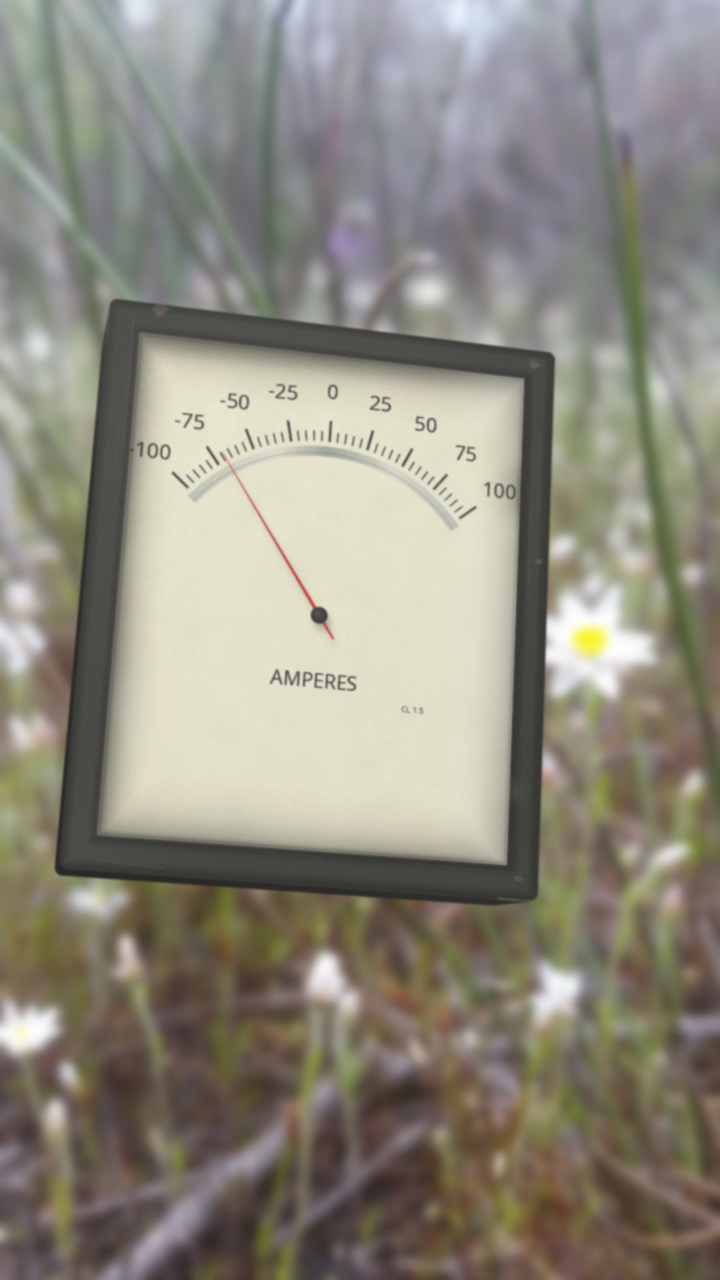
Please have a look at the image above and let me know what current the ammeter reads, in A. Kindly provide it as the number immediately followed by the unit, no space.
-70A
